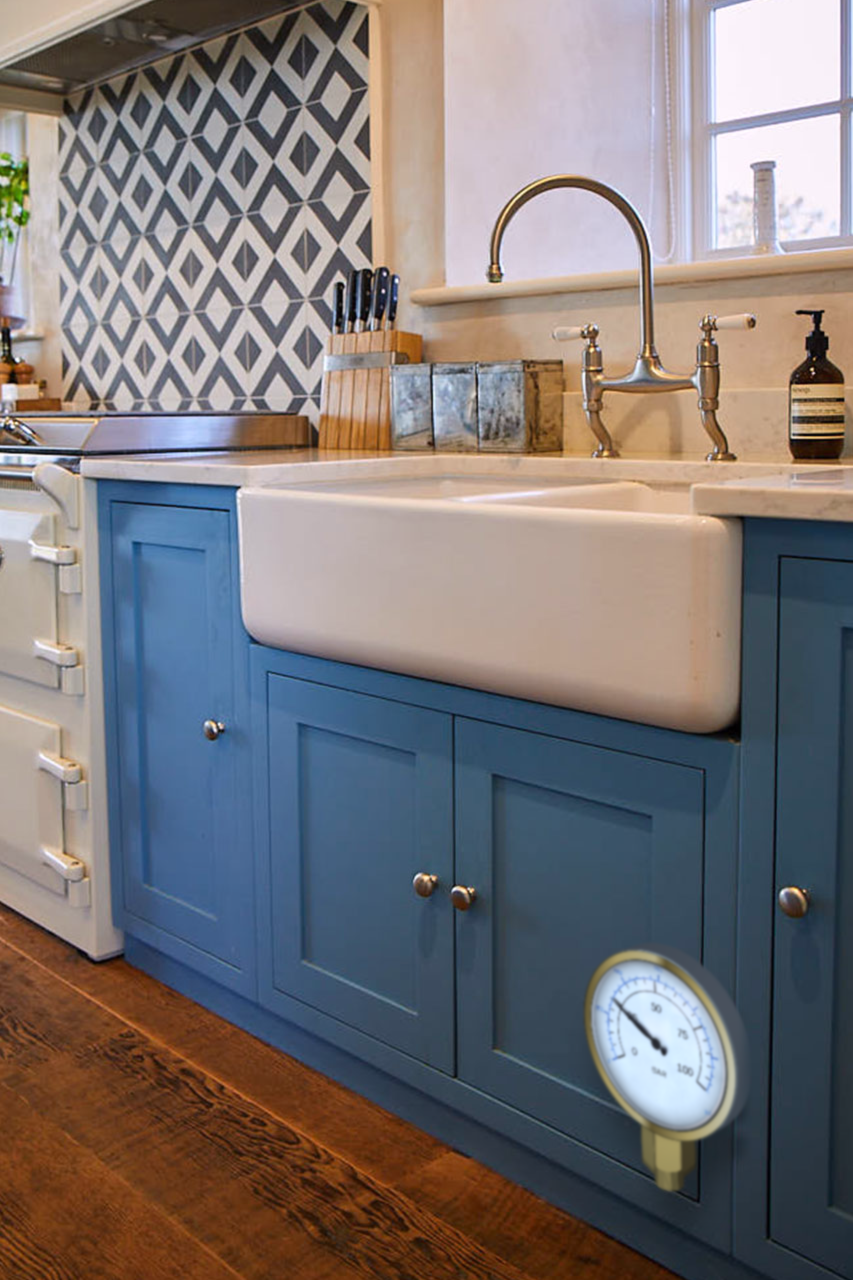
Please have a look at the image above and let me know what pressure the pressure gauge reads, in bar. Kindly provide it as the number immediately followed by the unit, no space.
25bar
